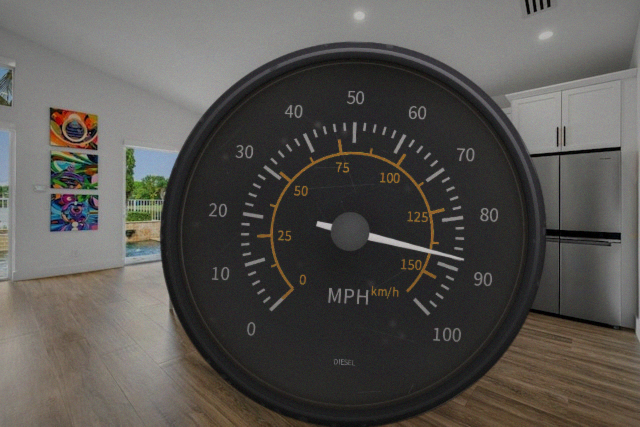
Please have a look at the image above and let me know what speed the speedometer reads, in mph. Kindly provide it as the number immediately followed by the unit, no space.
88mph
